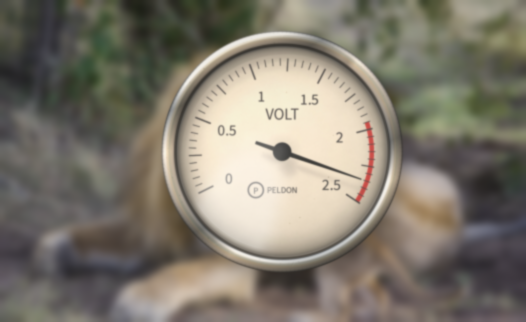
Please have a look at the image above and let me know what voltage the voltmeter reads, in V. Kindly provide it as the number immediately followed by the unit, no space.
2.35V
